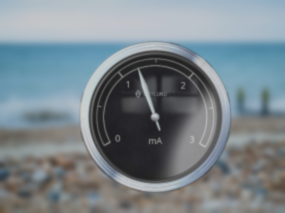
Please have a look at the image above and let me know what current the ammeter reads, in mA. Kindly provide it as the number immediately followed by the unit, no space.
1.25mA
